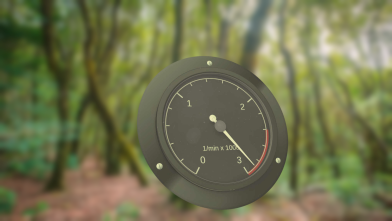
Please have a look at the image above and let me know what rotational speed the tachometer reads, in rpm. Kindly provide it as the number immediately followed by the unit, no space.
2900rpm
